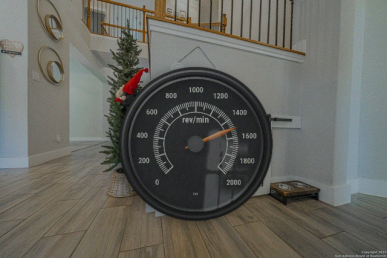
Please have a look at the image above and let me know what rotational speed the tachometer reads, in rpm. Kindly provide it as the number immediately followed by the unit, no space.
1500rpm
